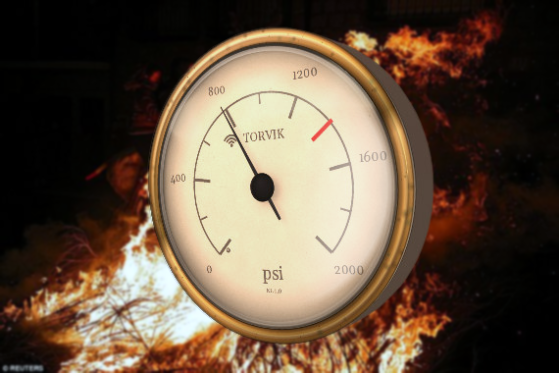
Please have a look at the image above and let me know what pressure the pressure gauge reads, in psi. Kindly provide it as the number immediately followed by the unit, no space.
800psi
